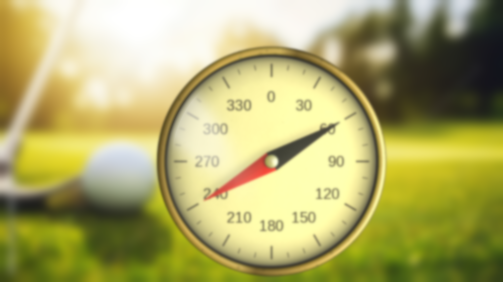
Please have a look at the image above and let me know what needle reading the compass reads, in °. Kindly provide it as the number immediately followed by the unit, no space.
240°
